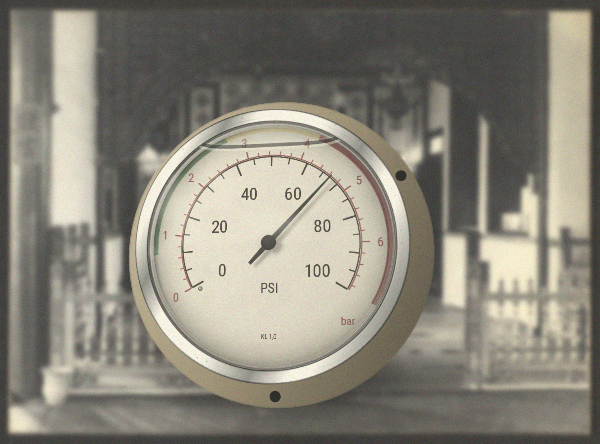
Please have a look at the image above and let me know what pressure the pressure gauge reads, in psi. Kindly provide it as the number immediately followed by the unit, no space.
67.5psi
